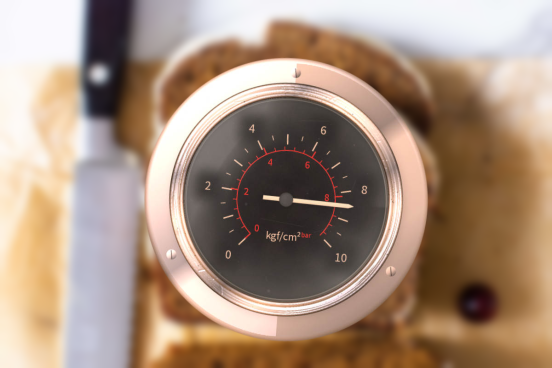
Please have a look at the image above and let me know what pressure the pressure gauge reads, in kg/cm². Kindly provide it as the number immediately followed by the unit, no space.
8.5kg/cm²
